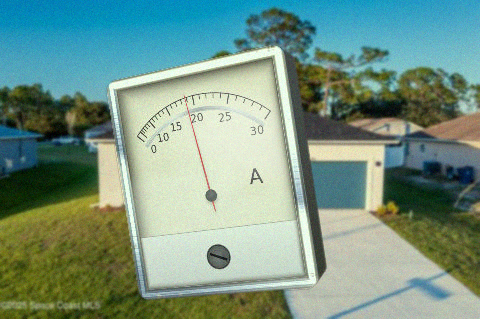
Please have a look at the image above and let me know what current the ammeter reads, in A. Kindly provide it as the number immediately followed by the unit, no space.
19A
